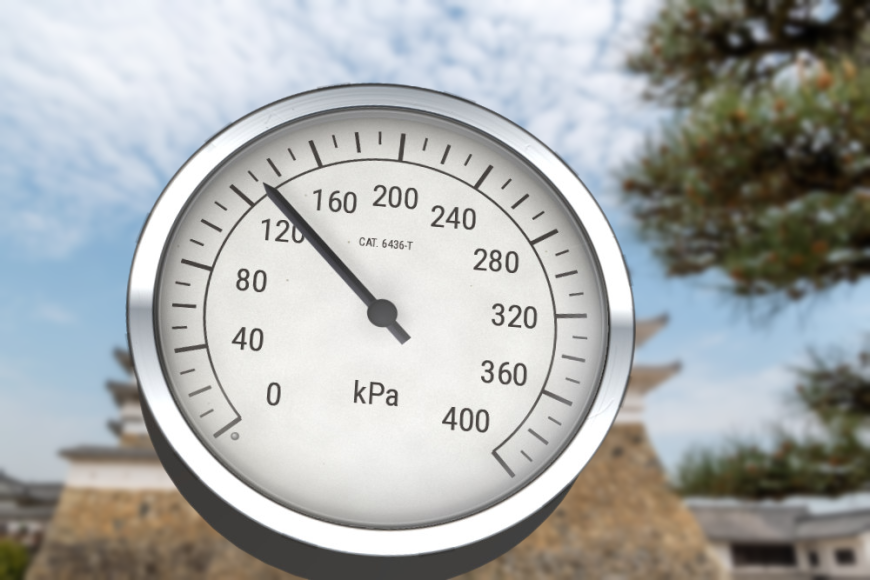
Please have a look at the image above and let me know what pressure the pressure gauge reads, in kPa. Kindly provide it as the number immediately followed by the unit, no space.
130kPa
